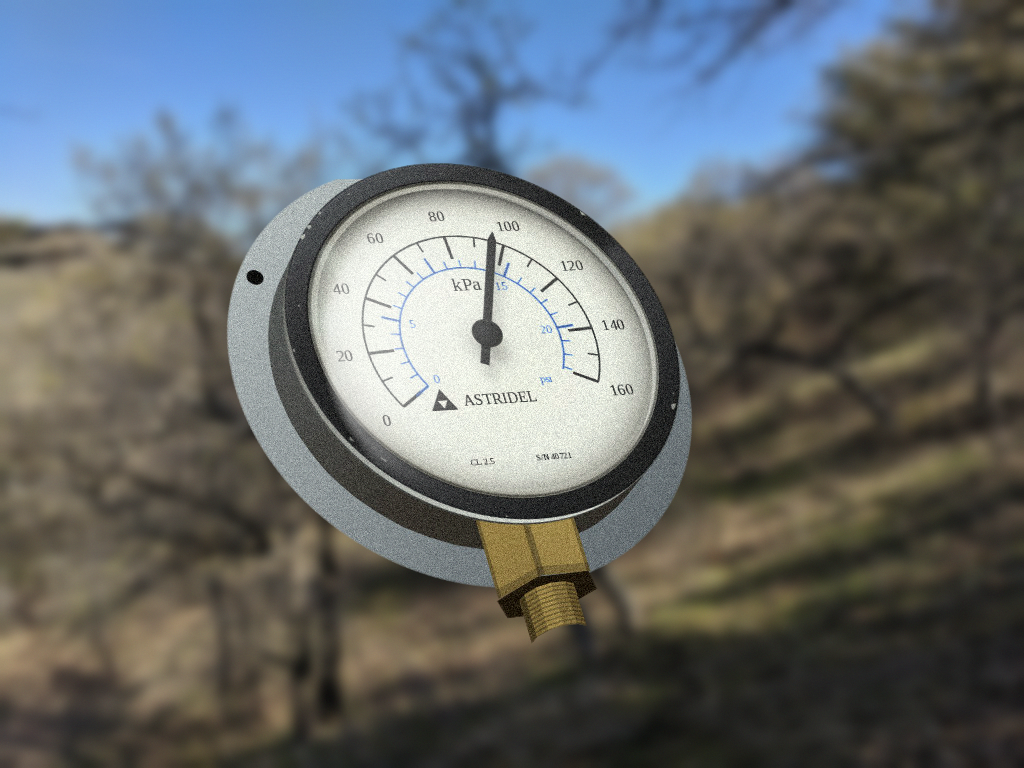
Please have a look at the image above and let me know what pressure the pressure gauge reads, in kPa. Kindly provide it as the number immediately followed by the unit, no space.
95kPa
